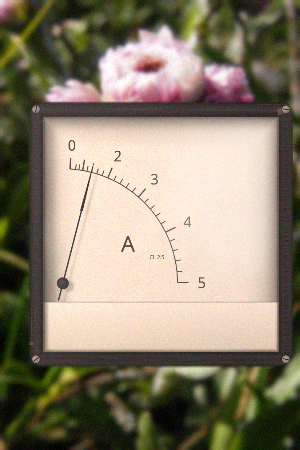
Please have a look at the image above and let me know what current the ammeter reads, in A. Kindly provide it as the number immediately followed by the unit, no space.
1.4A
